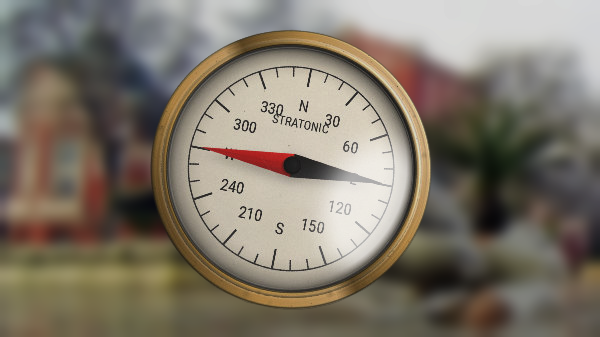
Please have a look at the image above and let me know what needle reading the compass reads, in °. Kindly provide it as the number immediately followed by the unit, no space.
270°
